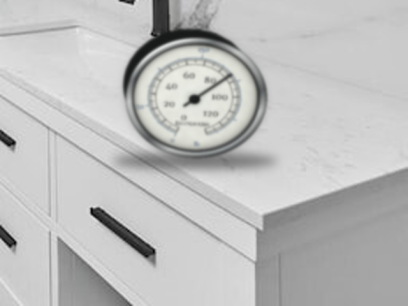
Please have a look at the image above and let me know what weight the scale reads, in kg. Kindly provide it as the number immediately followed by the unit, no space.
85kg
